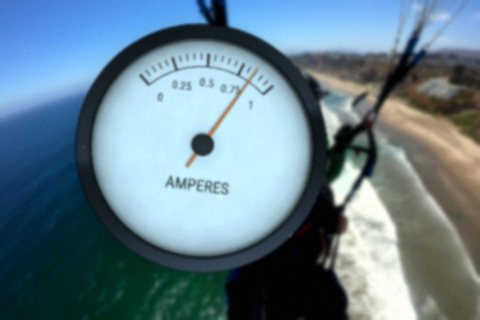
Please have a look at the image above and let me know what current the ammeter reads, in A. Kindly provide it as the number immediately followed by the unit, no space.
0.85A
